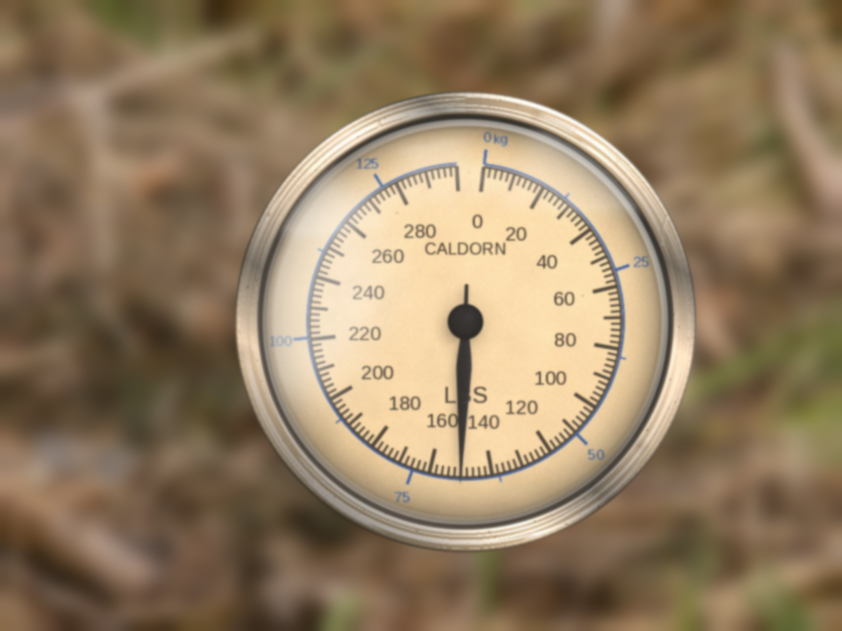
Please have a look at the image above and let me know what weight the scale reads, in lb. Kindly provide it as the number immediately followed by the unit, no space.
150lb
